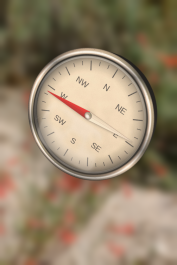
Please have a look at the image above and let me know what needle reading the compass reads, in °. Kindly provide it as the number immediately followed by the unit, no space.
265°
